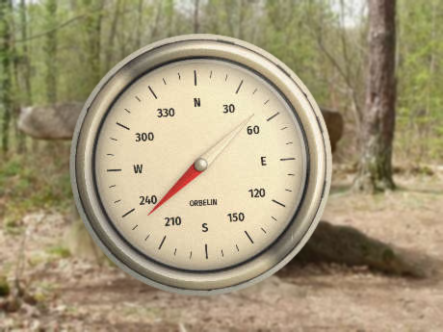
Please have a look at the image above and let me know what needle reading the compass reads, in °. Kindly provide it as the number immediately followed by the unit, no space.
230°
